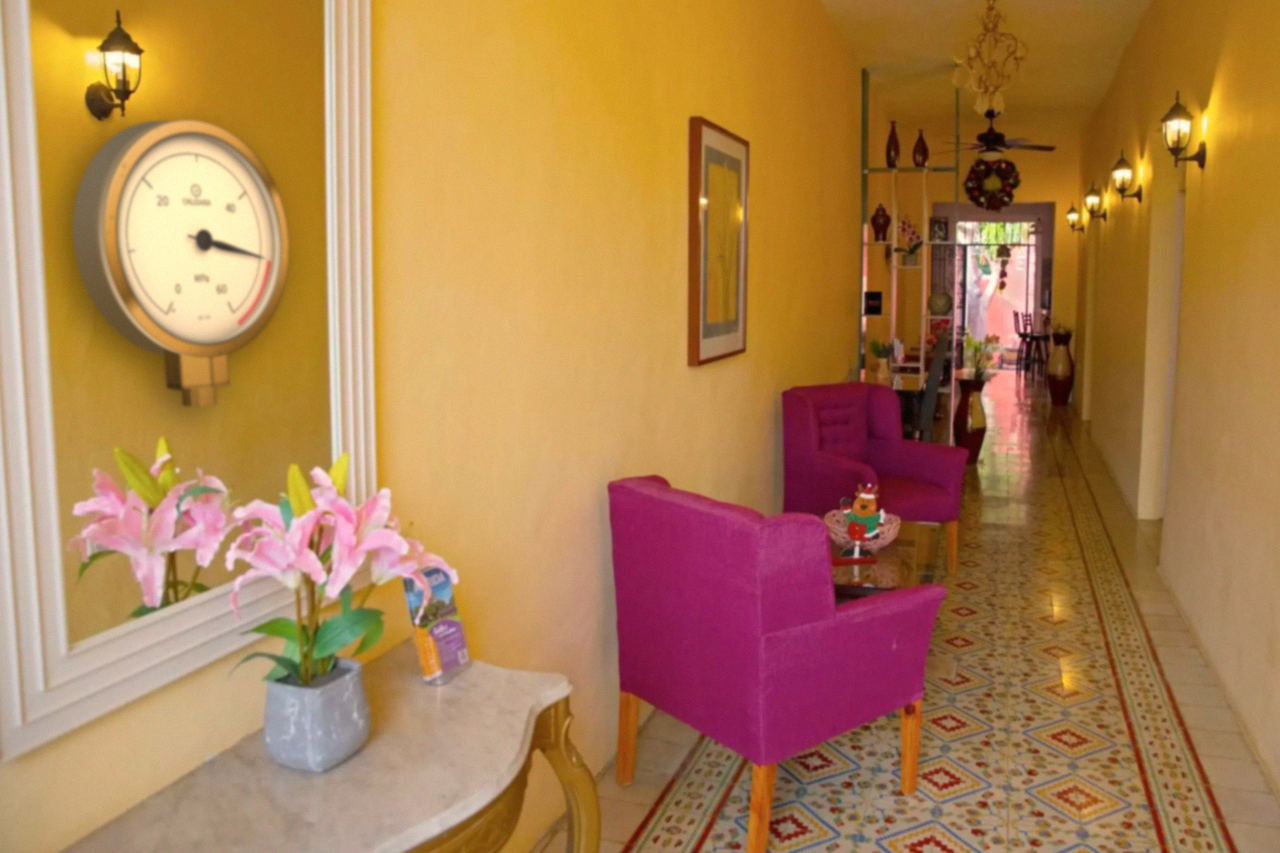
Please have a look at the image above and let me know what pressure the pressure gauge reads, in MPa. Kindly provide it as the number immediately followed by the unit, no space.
50MPa
